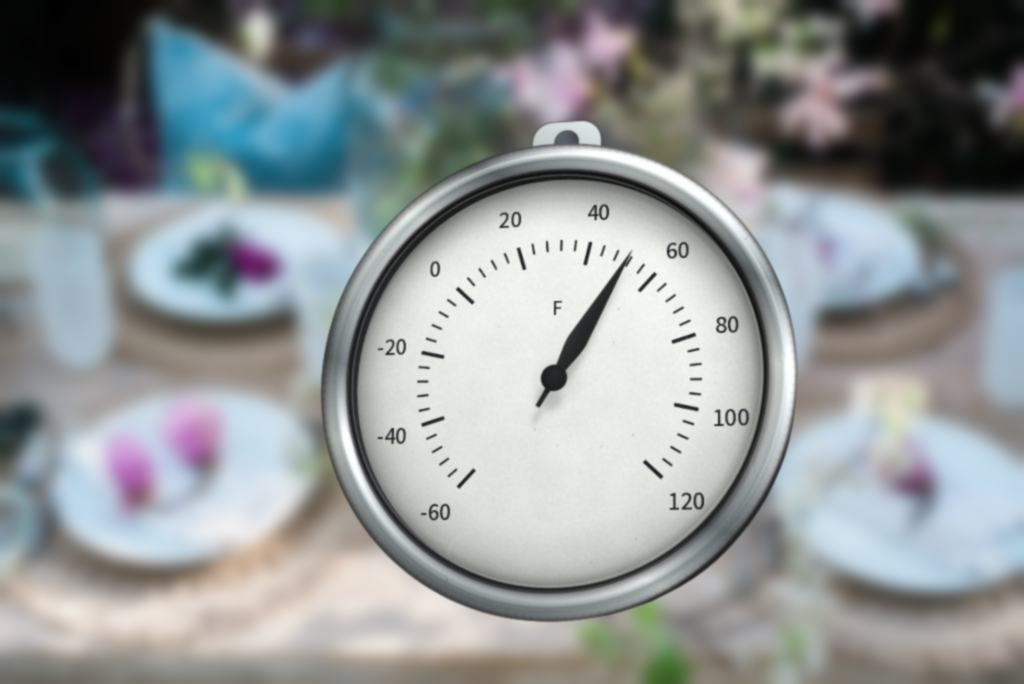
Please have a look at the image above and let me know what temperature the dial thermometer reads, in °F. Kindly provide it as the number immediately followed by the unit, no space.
52°F
